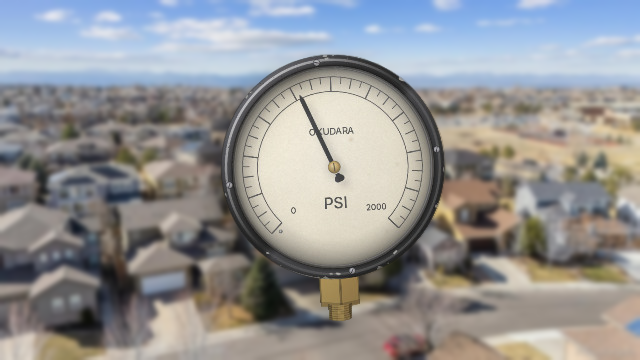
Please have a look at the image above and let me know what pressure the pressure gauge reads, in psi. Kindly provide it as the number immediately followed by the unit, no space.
825psi
